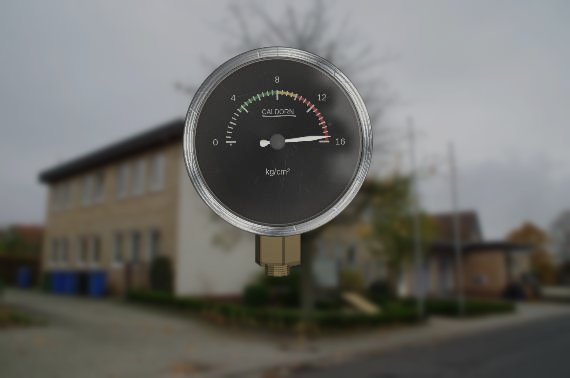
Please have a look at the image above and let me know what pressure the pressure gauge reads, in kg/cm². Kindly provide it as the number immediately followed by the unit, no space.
15.5kg/cm²
